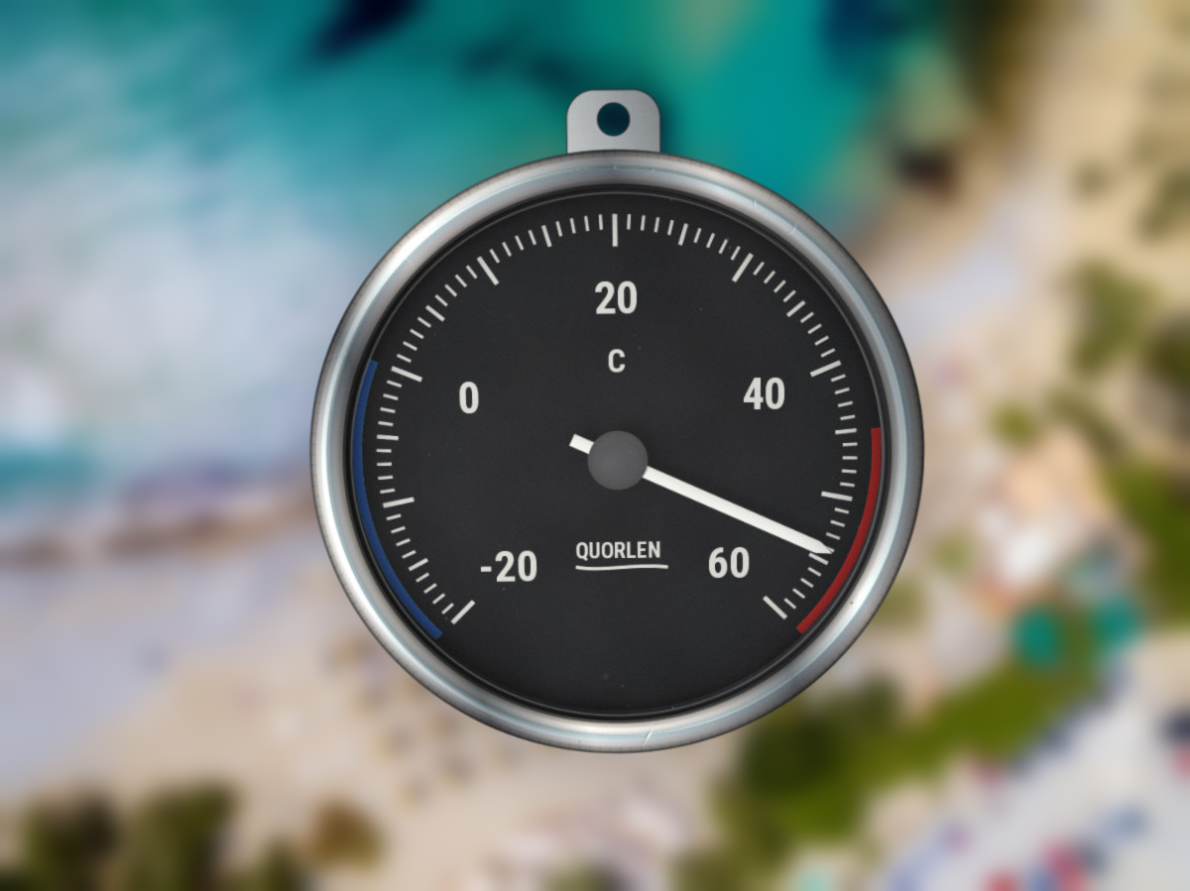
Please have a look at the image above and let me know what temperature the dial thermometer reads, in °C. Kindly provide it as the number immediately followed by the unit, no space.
54°C
